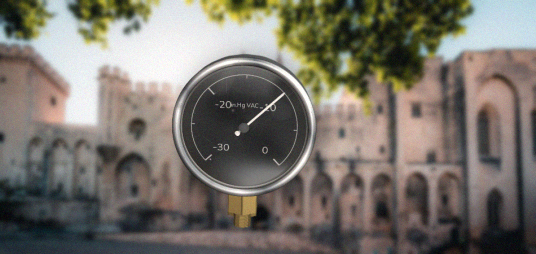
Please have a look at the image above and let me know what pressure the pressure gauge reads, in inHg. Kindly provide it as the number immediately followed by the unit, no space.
-10inHg
